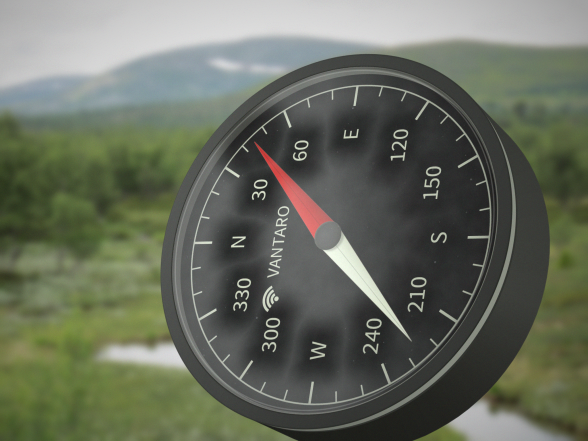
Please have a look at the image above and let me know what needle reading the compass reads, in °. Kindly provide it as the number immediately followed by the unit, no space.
45°
